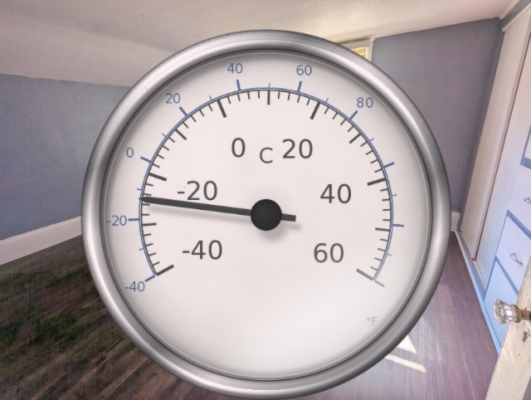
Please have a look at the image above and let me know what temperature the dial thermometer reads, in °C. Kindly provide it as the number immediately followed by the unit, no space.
-25°C
